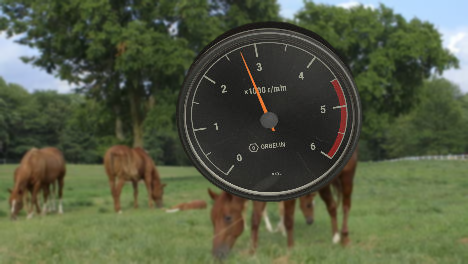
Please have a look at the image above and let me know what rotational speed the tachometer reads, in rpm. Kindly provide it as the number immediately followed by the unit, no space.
2750rpm
